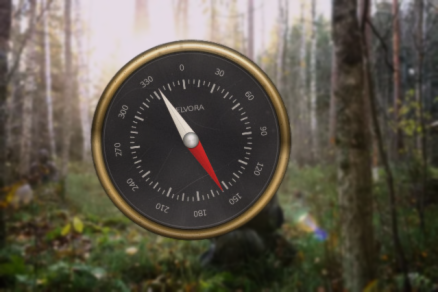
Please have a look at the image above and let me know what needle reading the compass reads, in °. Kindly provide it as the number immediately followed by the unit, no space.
155°
